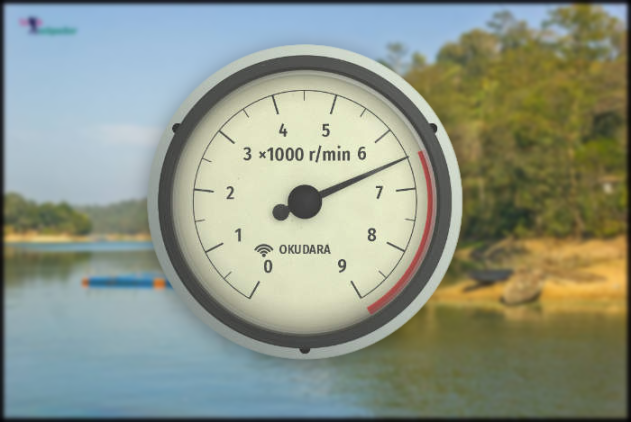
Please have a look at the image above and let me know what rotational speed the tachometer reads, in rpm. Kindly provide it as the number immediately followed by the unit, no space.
6500rpm
